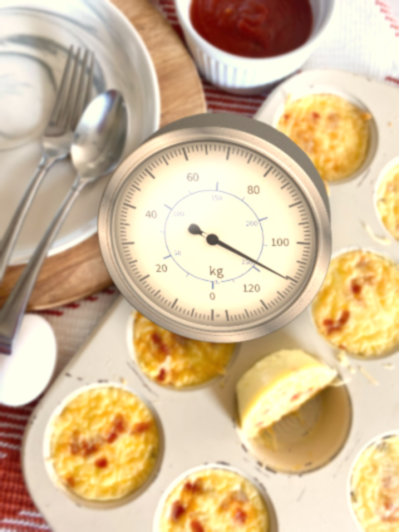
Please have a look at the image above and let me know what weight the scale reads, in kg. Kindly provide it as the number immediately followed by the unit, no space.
110kg
